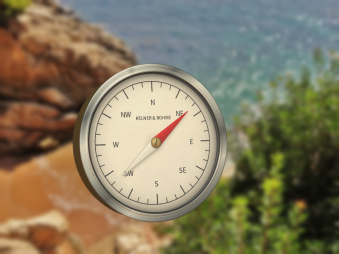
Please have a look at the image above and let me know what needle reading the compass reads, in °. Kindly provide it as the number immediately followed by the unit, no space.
50°
